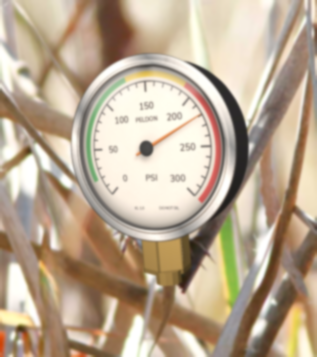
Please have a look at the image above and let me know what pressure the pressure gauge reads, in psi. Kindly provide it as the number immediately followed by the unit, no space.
220psi
